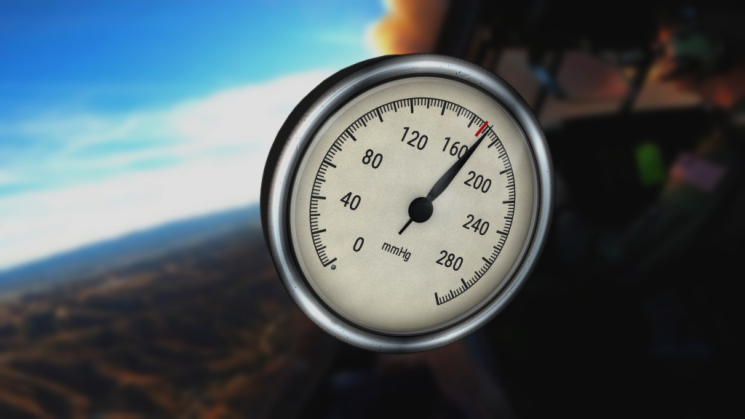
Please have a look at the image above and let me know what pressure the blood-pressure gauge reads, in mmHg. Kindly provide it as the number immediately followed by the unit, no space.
170mmHg
